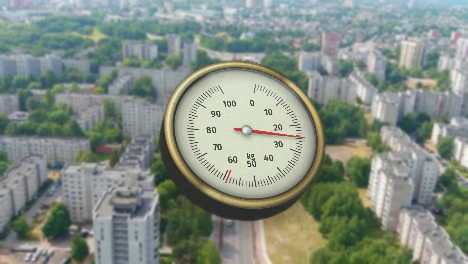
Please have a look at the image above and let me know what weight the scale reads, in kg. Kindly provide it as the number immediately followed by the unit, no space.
25kg
